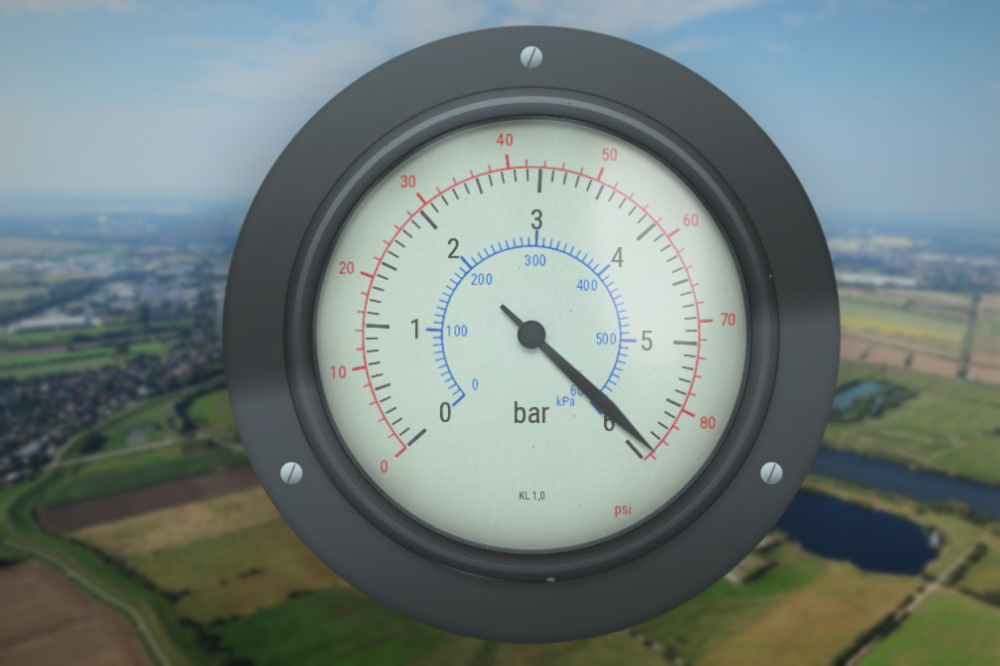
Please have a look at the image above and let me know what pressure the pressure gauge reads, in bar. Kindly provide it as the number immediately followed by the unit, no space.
5.9bar
